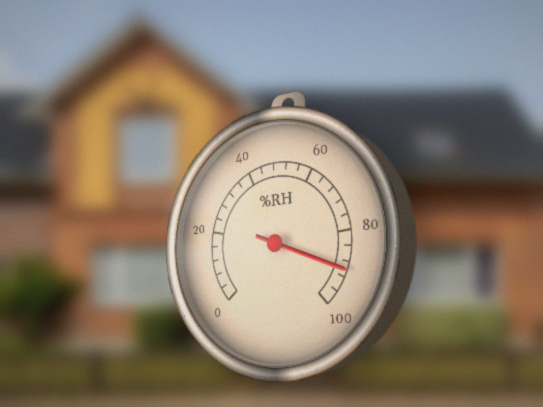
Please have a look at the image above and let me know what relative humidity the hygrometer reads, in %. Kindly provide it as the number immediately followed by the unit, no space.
90%
